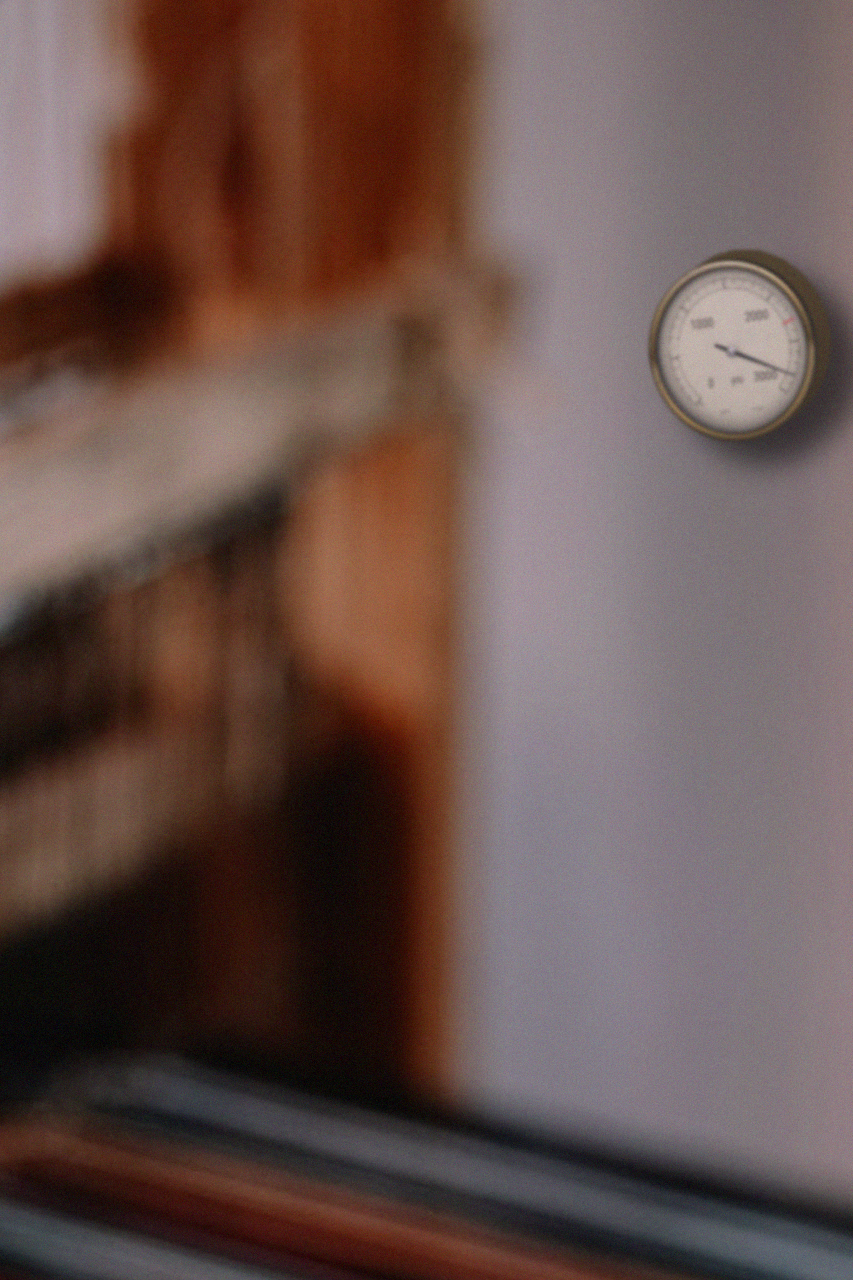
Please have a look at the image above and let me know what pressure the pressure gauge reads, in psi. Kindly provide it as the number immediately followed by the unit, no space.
2800psi
